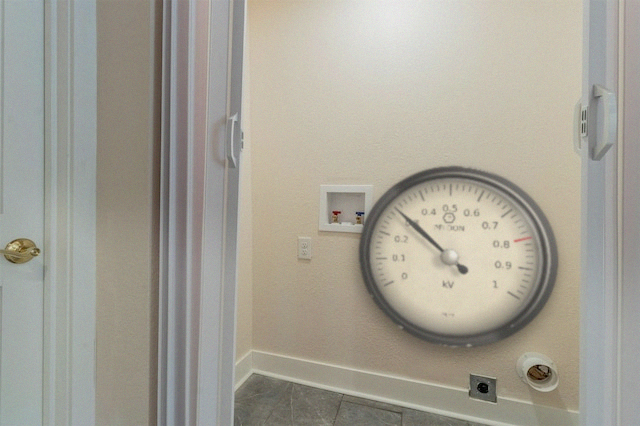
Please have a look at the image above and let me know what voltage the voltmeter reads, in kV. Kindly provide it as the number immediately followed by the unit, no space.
0.3kV
